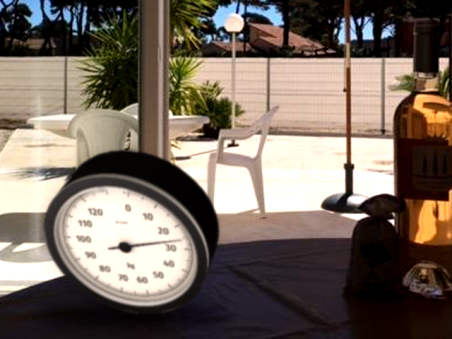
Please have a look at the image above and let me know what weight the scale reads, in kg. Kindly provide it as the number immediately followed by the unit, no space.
25kg
